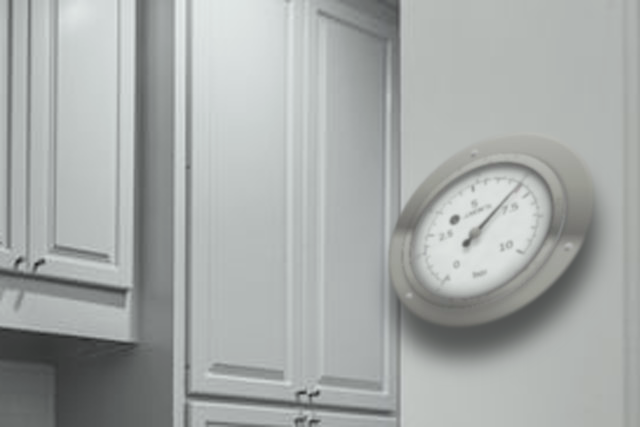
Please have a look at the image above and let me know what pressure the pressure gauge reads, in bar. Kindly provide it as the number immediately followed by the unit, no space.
7bar
